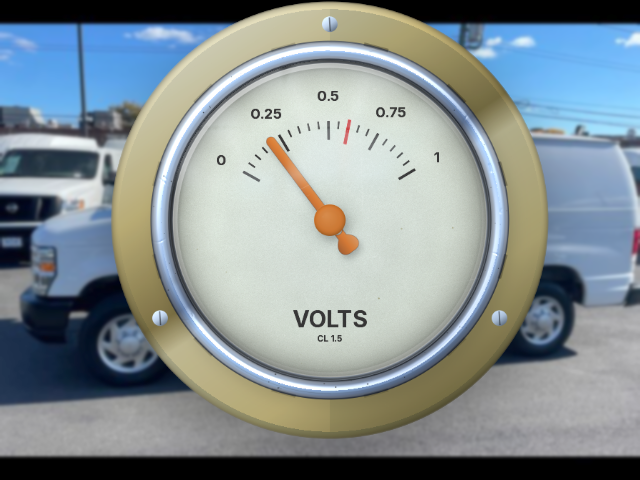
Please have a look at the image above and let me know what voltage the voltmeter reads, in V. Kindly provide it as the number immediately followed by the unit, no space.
0.2V
